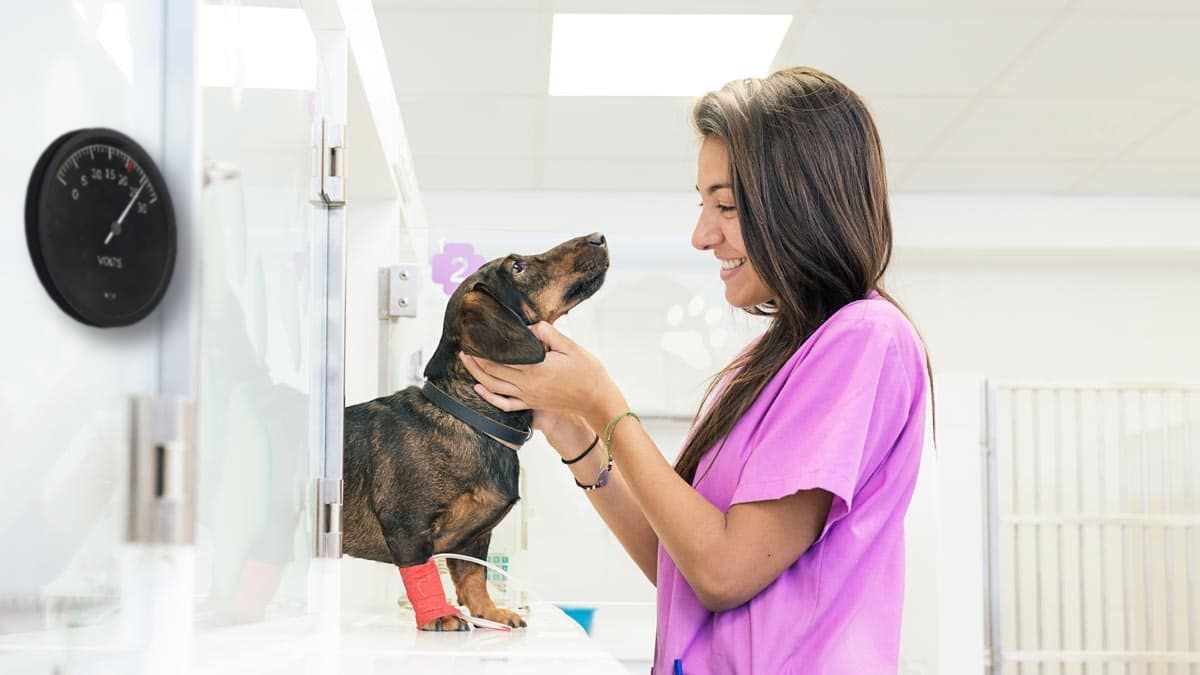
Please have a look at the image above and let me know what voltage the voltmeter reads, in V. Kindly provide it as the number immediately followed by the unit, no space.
25V
